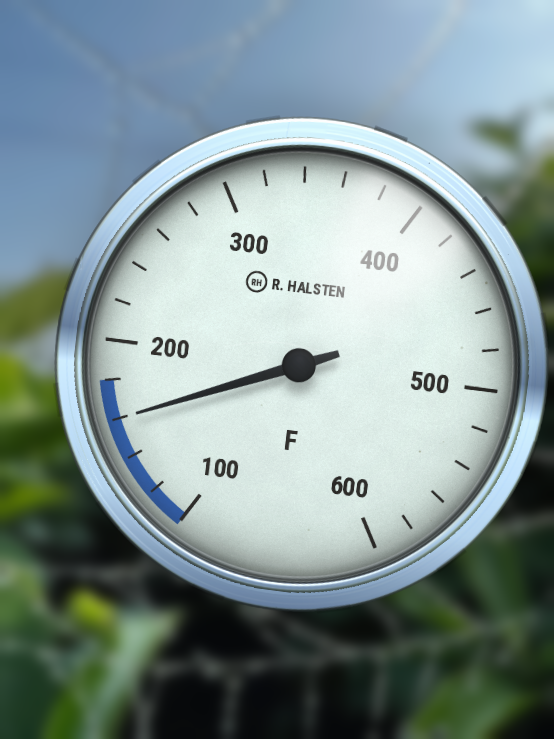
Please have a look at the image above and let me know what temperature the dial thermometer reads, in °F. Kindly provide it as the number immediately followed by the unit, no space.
160°F
